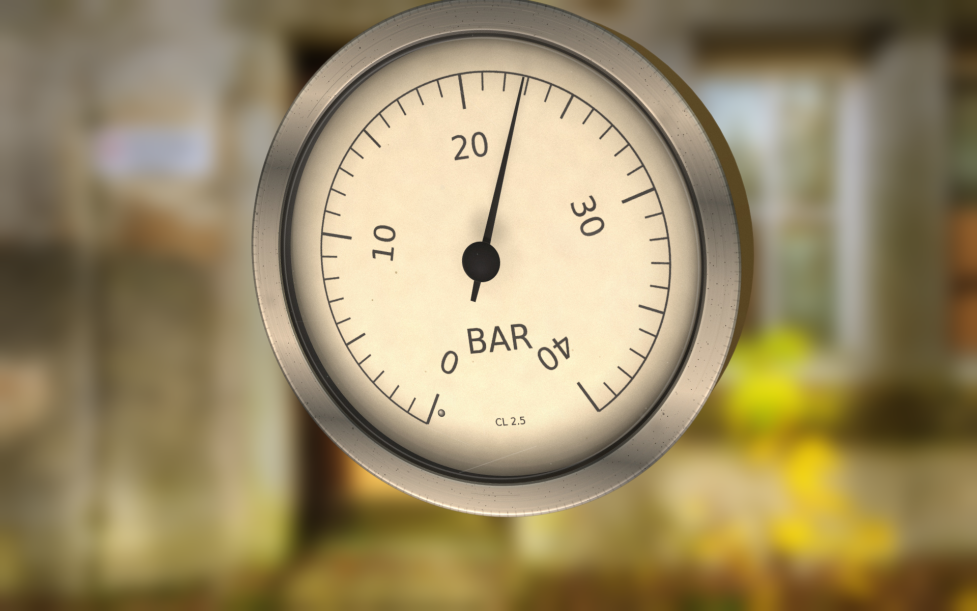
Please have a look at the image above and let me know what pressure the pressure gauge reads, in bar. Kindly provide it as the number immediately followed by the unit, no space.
23bar
